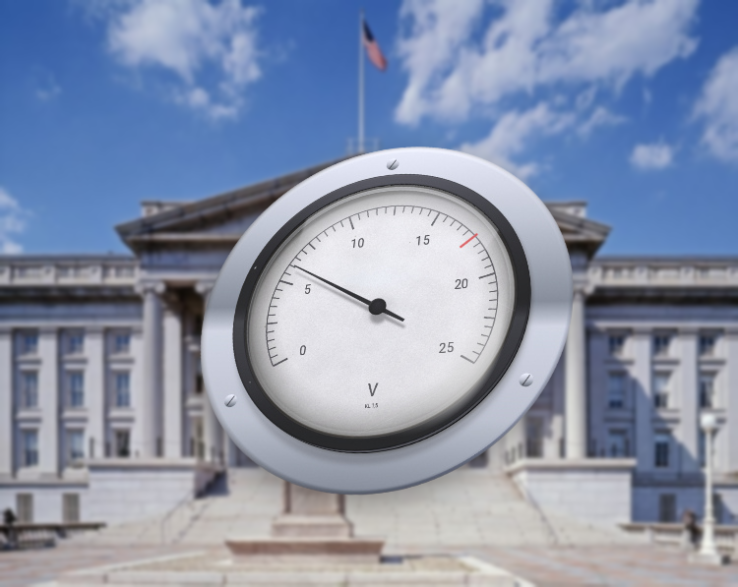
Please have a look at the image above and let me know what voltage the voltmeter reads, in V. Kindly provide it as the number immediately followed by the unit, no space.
6V
